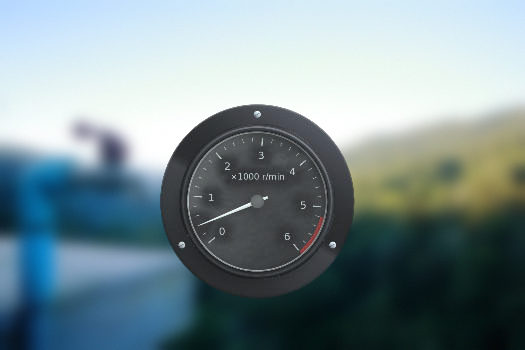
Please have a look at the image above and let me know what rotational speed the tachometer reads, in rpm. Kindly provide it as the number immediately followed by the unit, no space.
400rpm
